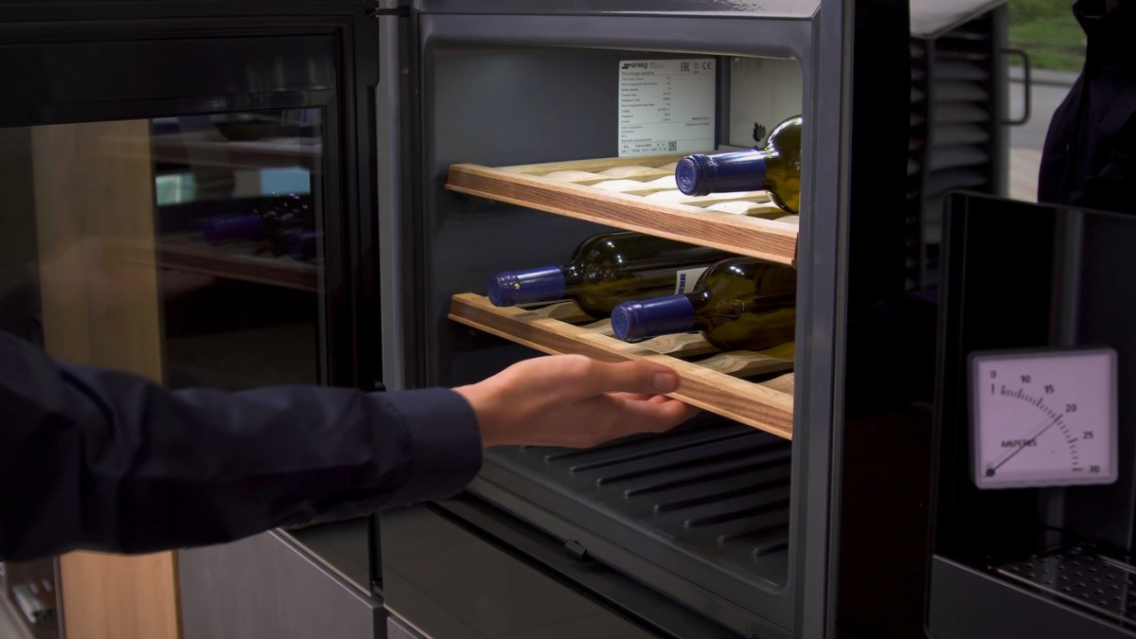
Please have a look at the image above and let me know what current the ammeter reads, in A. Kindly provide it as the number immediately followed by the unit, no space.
20A
